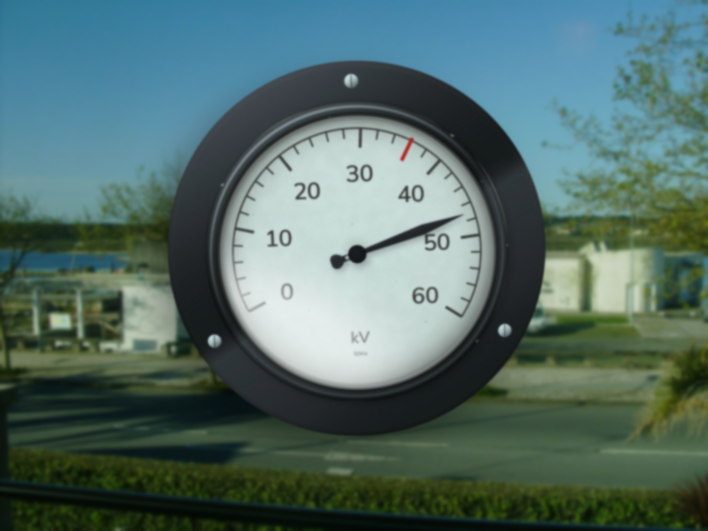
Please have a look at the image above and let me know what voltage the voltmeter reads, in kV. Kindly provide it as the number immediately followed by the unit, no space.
47kV
